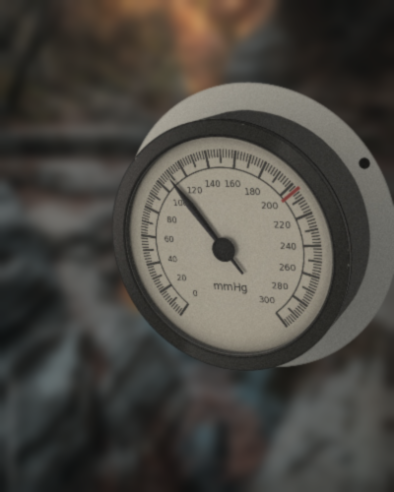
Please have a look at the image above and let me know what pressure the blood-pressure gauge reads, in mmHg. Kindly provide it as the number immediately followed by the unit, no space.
110mmHg
